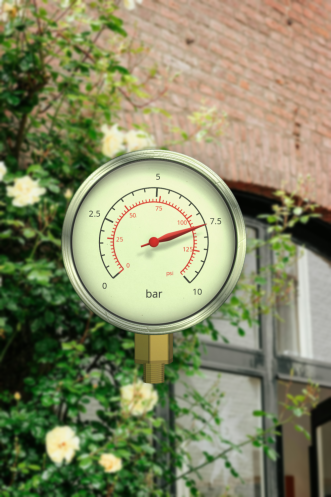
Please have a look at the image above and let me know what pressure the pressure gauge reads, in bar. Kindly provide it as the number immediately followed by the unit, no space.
7.5bar
